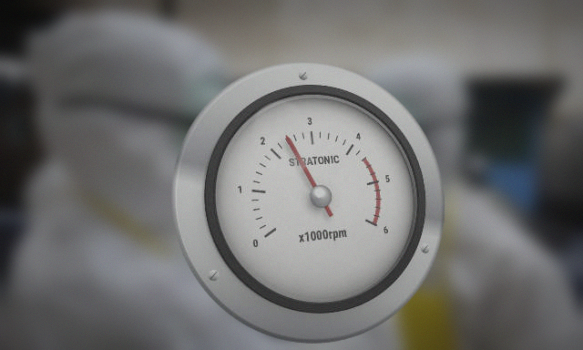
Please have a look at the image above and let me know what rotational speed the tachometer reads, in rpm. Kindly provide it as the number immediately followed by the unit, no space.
2400rpm
